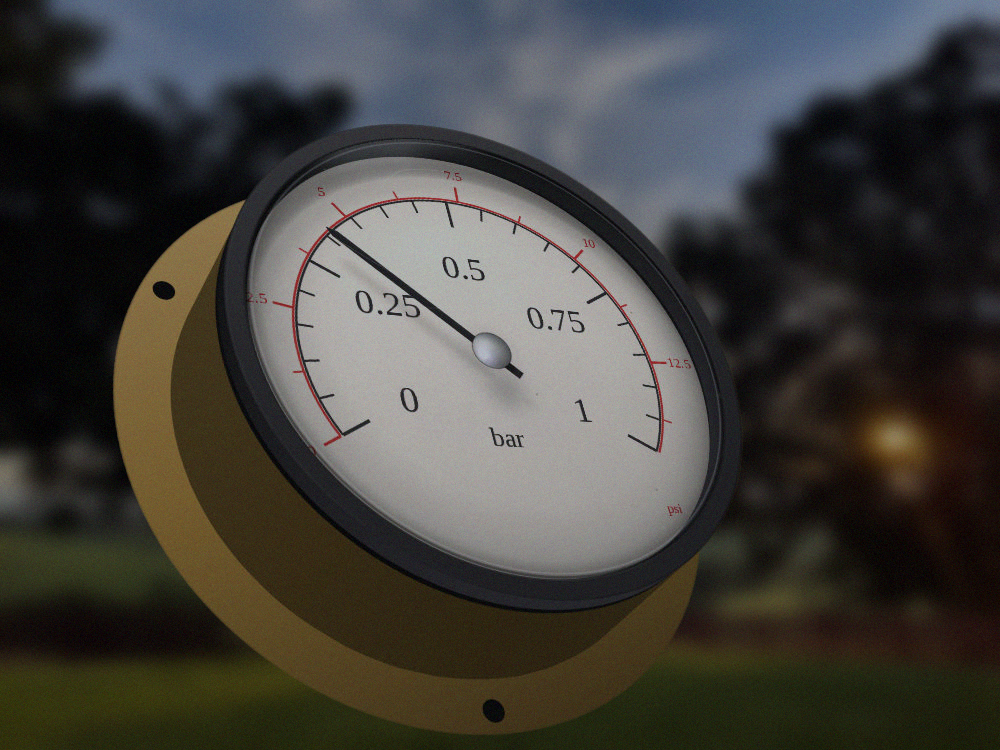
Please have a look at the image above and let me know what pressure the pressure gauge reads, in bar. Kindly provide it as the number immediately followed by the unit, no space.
0.3bar
